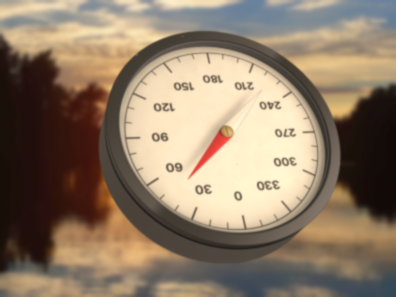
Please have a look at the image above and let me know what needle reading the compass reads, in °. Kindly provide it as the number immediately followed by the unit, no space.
45°
